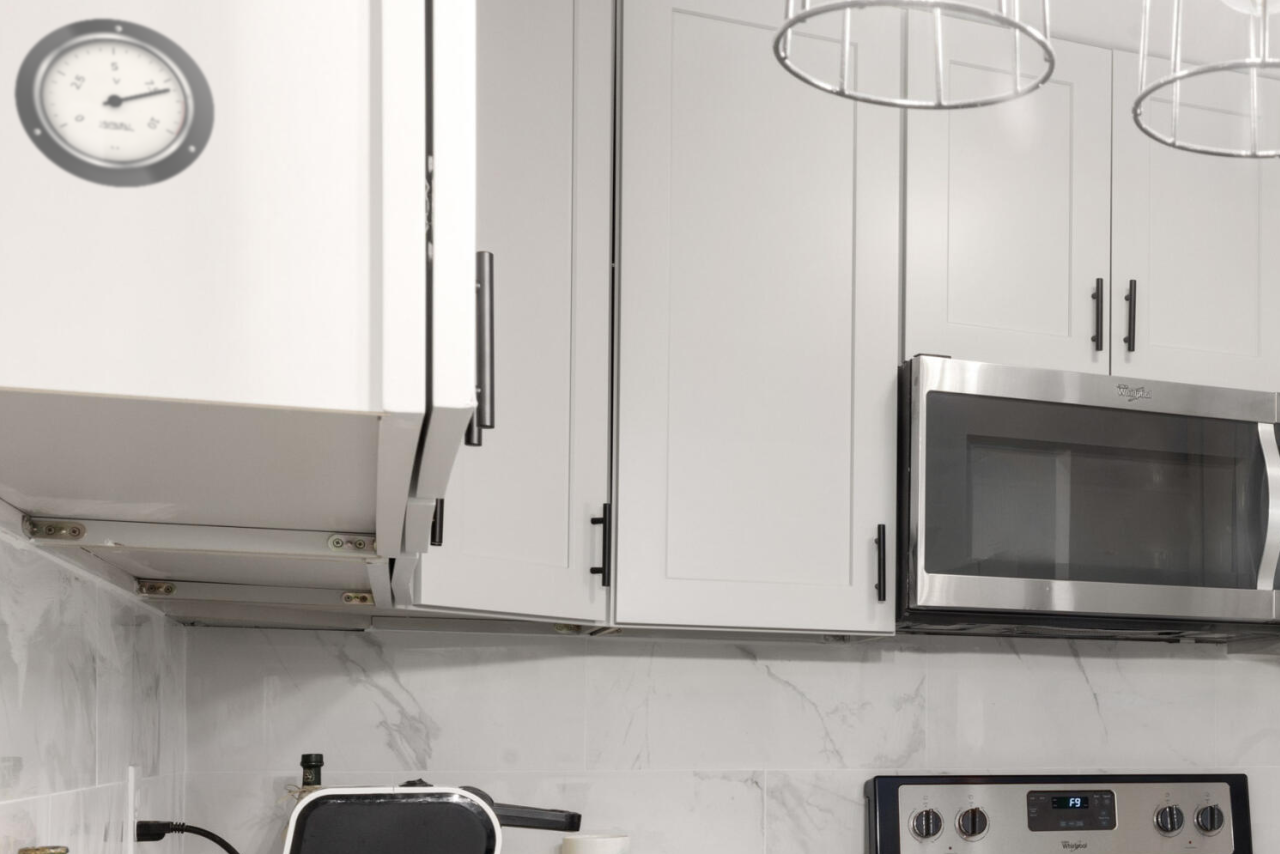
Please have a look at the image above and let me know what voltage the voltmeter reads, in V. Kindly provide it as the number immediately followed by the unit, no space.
8V
